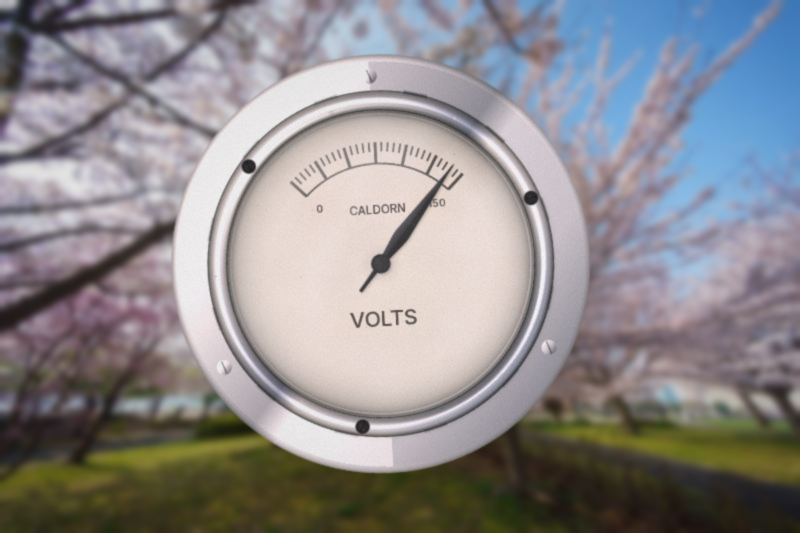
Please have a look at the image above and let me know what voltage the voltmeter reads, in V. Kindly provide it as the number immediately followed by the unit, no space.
140V
